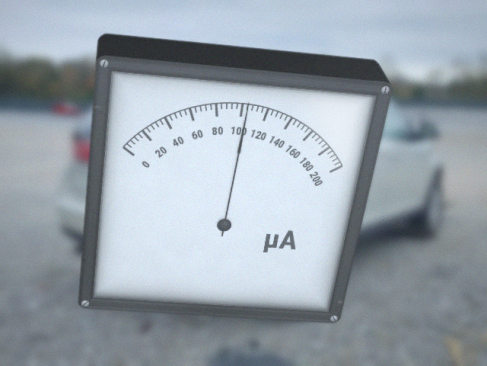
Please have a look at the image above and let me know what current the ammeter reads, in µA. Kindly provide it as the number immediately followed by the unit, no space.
104µA
